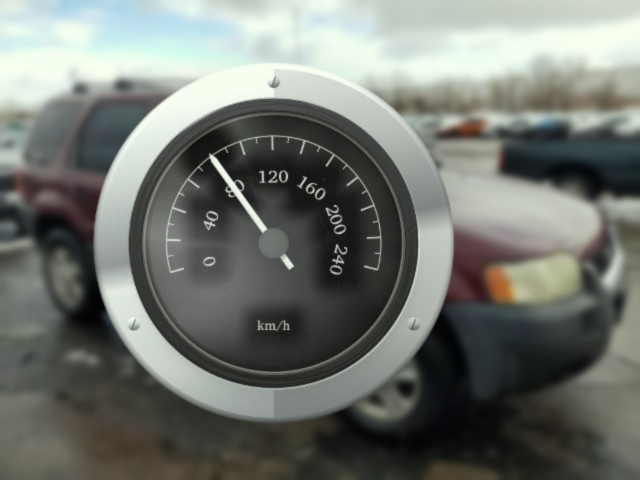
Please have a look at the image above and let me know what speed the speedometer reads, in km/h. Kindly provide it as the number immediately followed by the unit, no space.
80km/h
